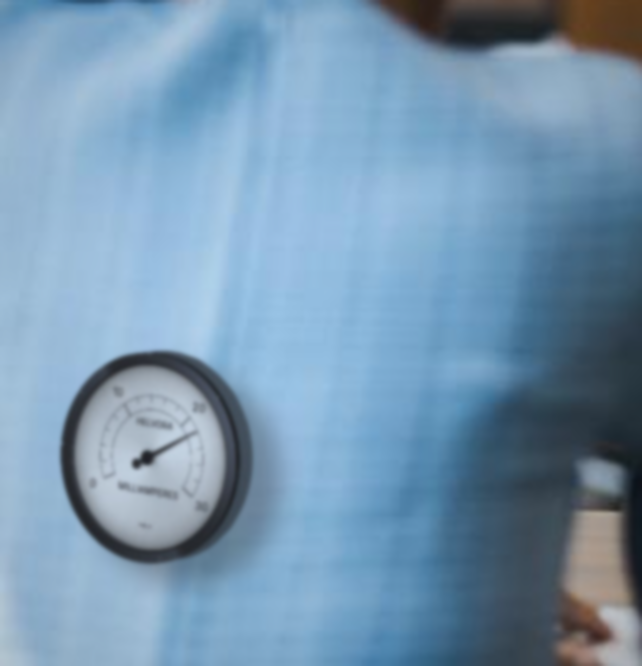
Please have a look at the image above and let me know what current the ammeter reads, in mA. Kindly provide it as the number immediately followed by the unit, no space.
22mA
